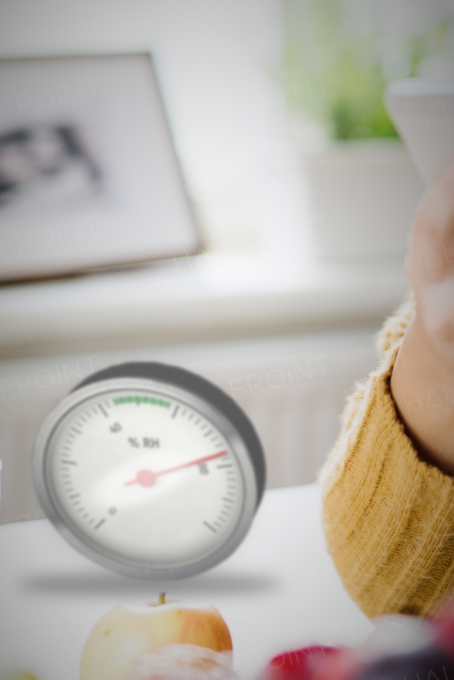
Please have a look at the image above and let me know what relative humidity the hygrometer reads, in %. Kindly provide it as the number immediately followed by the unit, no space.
76%
